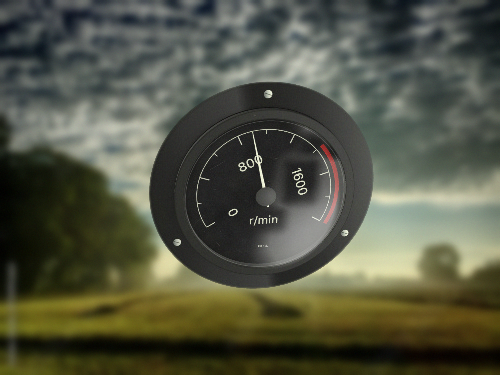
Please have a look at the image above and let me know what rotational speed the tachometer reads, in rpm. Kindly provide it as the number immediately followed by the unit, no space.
900rpm
